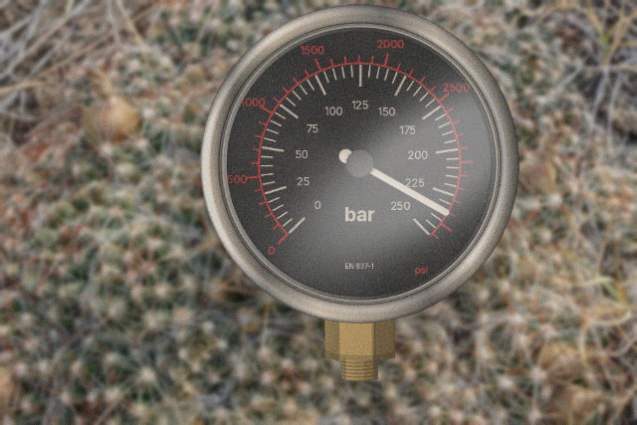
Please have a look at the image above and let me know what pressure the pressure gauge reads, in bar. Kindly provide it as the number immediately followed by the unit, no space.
235bar
